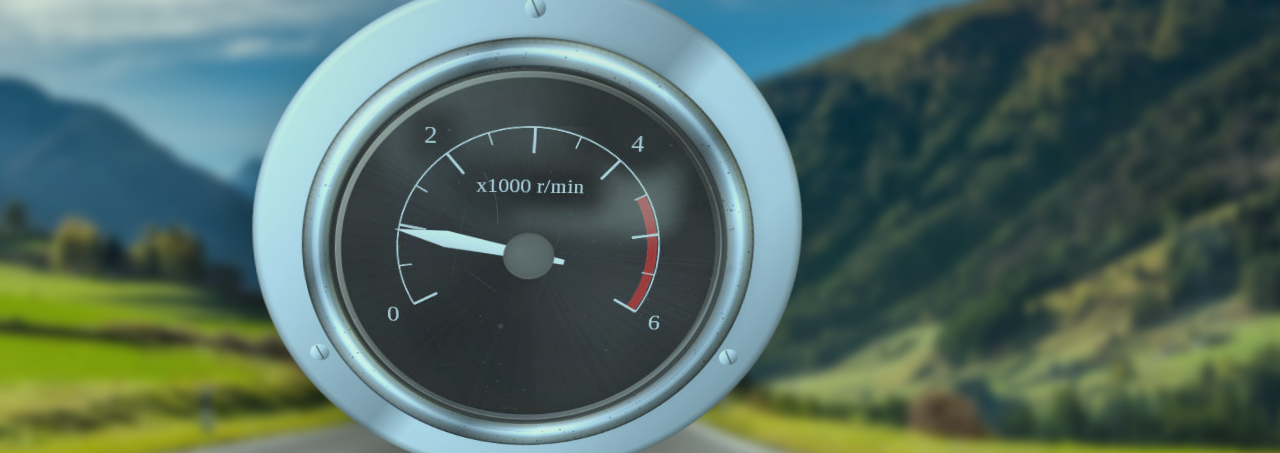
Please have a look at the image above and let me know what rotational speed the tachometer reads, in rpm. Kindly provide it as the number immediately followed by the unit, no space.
1000rpm
